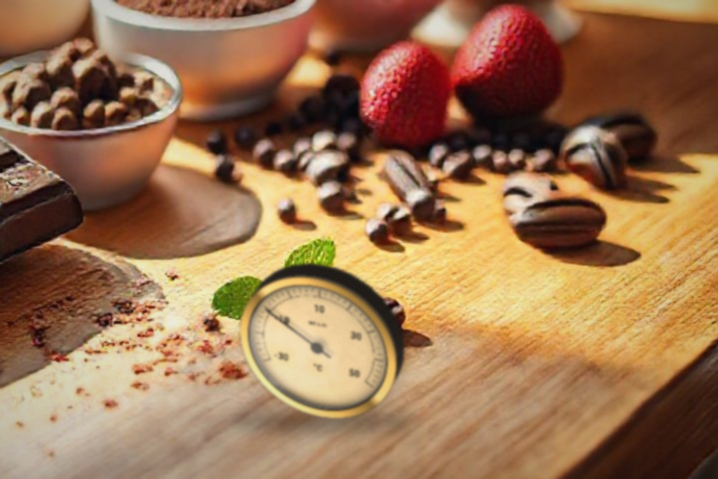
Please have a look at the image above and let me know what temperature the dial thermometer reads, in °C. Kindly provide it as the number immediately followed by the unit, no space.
-10°C
